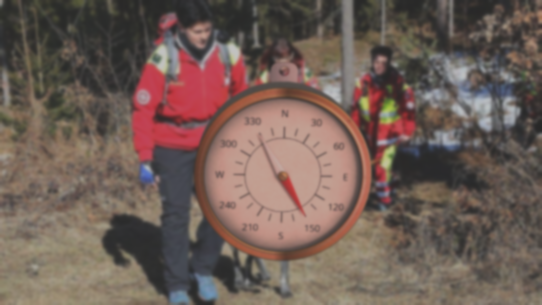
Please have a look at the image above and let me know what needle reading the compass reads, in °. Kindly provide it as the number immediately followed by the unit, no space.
150°
